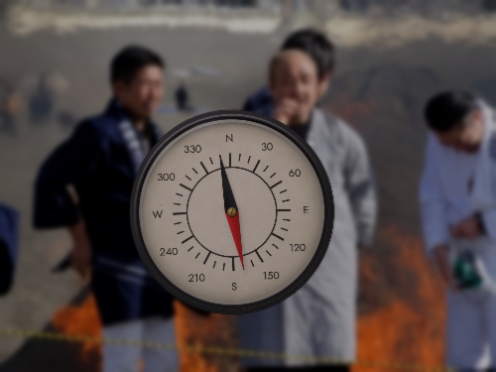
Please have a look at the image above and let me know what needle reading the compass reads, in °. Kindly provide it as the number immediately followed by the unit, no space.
170°
